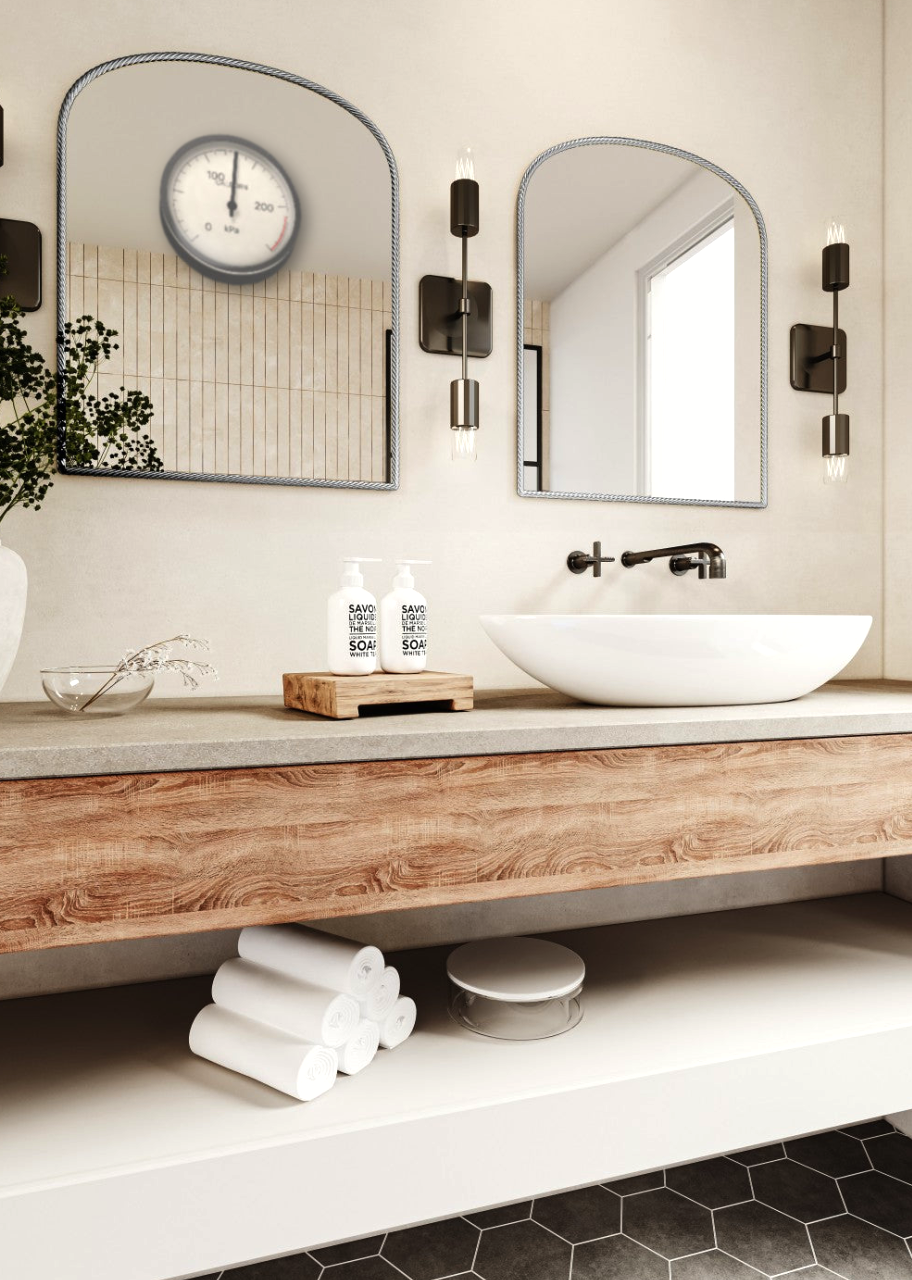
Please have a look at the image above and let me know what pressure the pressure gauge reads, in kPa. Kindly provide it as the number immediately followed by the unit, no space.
130kPa
